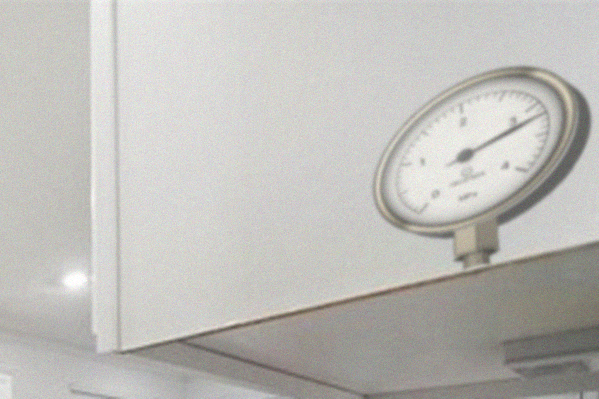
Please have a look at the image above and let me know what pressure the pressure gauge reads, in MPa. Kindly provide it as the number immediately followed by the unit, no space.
3.2MPa
